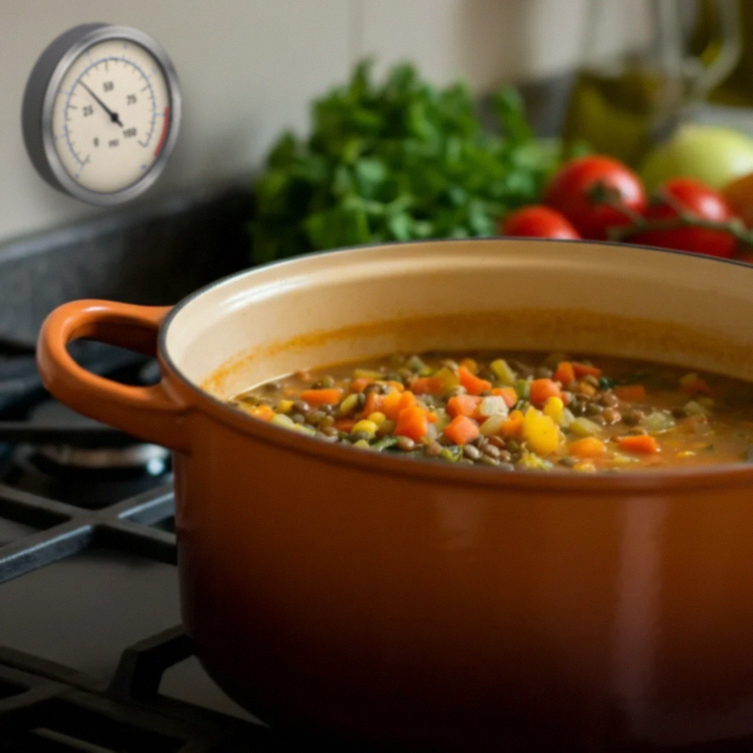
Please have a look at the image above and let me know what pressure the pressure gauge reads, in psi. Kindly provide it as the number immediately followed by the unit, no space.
35psi
